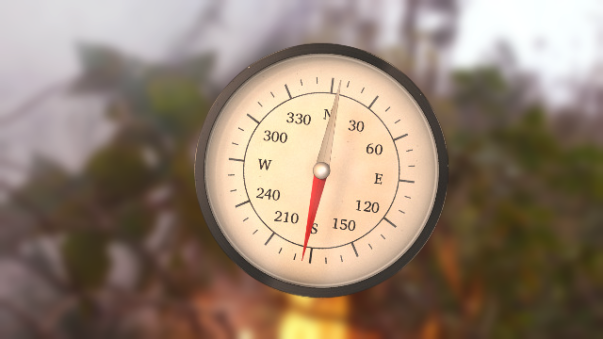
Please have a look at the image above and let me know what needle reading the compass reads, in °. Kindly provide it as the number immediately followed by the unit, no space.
185°
